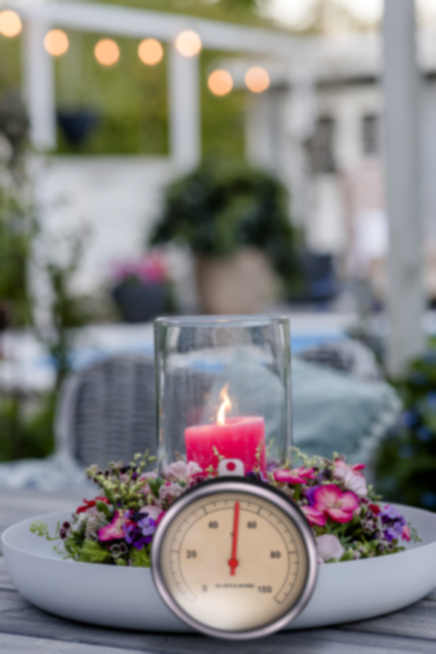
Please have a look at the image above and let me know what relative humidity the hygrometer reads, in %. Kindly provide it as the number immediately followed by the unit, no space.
52%
